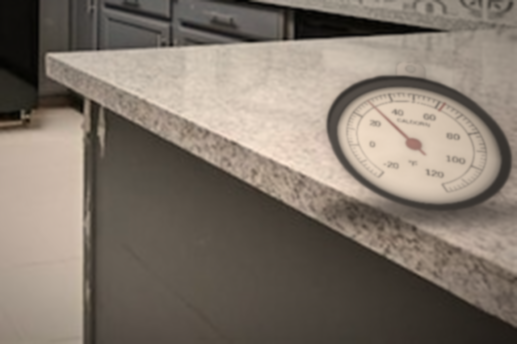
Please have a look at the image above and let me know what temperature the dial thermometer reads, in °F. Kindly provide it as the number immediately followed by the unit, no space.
30°F
